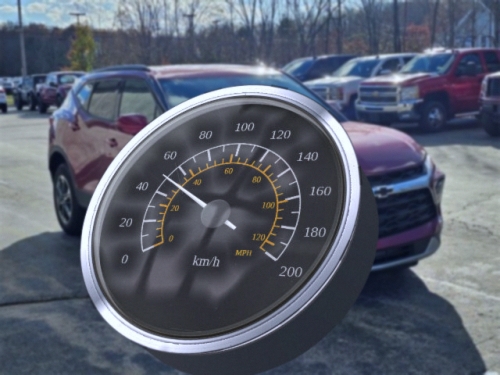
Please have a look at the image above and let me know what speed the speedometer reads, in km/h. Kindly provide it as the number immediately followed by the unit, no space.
50km/h
